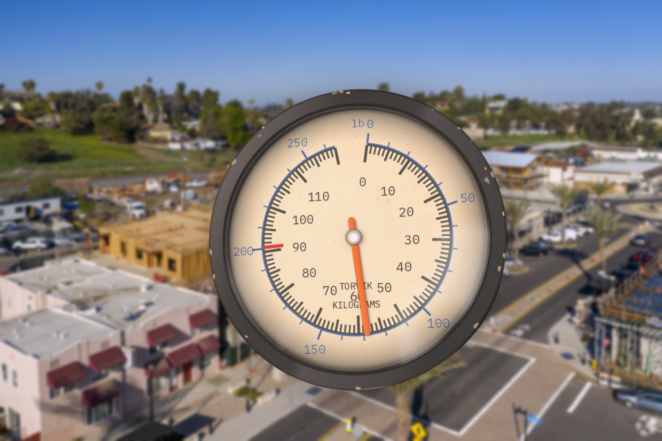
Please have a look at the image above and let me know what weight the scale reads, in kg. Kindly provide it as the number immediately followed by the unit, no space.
58kg
